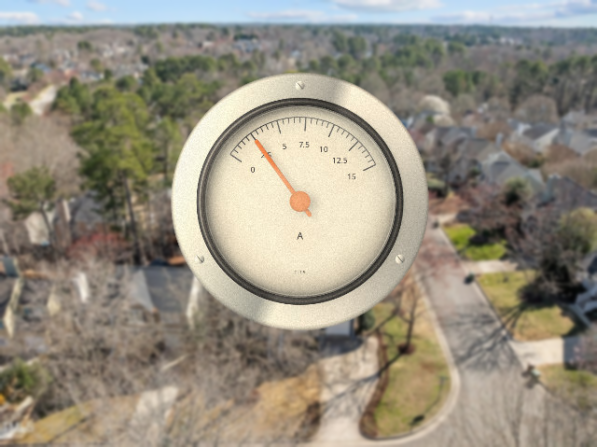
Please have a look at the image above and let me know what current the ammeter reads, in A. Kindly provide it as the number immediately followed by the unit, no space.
2.5A
